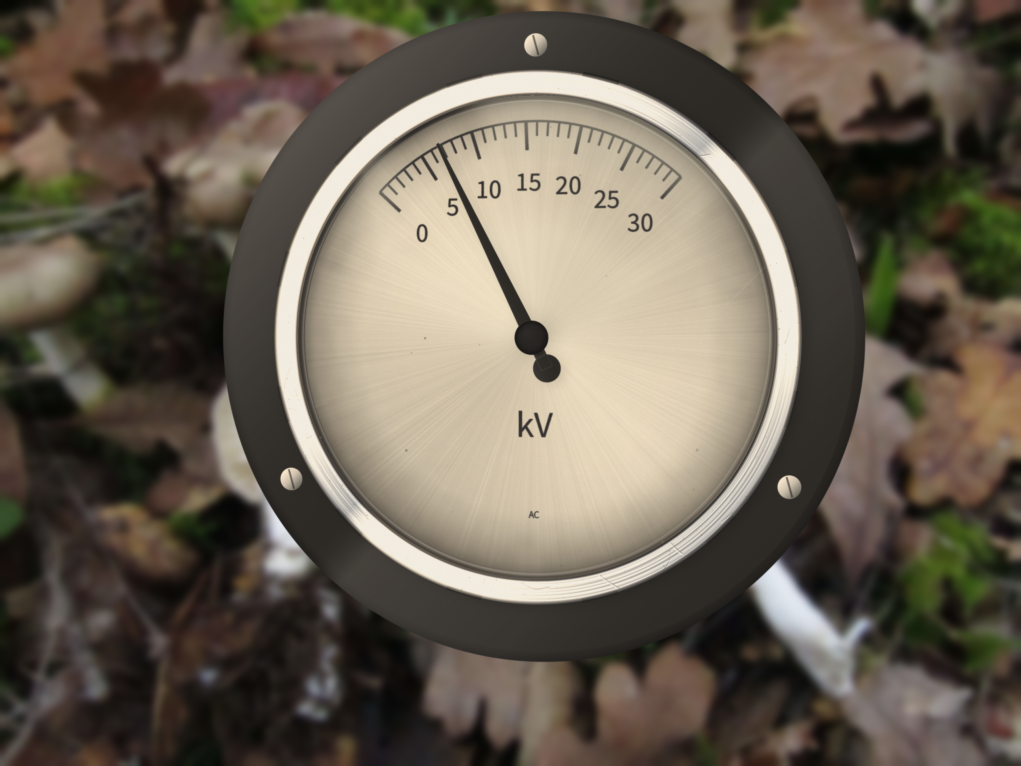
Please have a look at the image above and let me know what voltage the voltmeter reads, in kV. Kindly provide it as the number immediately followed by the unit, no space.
7kV
